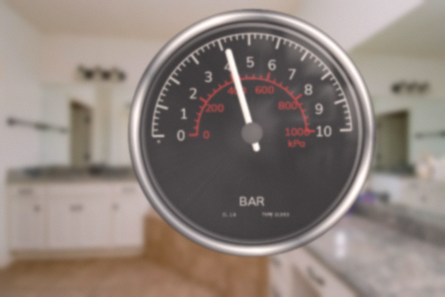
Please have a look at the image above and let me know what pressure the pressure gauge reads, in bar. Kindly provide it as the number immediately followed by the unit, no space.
4.2bar
